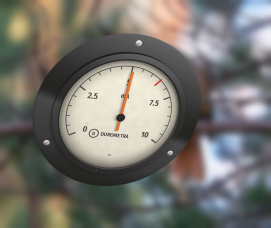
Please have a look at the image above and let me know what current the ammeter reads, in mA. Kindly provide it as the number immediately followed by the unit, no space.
5mA
